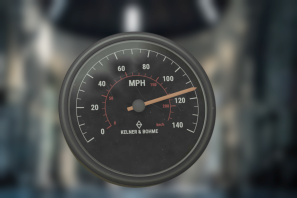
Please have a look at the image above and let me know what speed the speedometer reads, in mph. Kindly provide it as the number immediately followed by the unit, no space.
115mph
